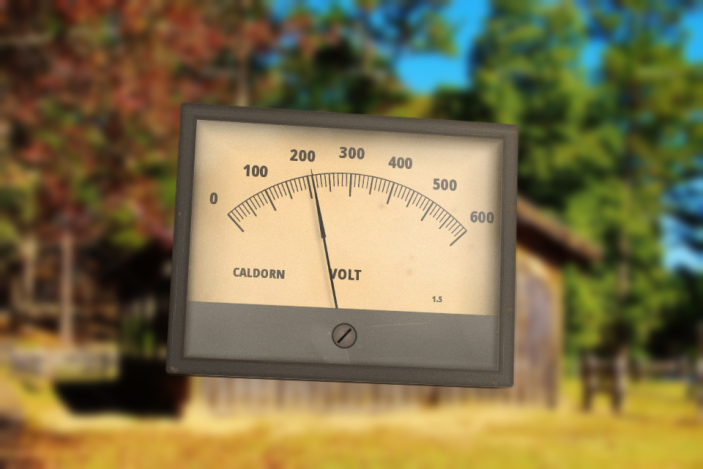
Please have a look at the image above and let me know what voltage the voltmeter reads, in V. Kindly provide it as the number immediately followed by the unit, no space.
210V
